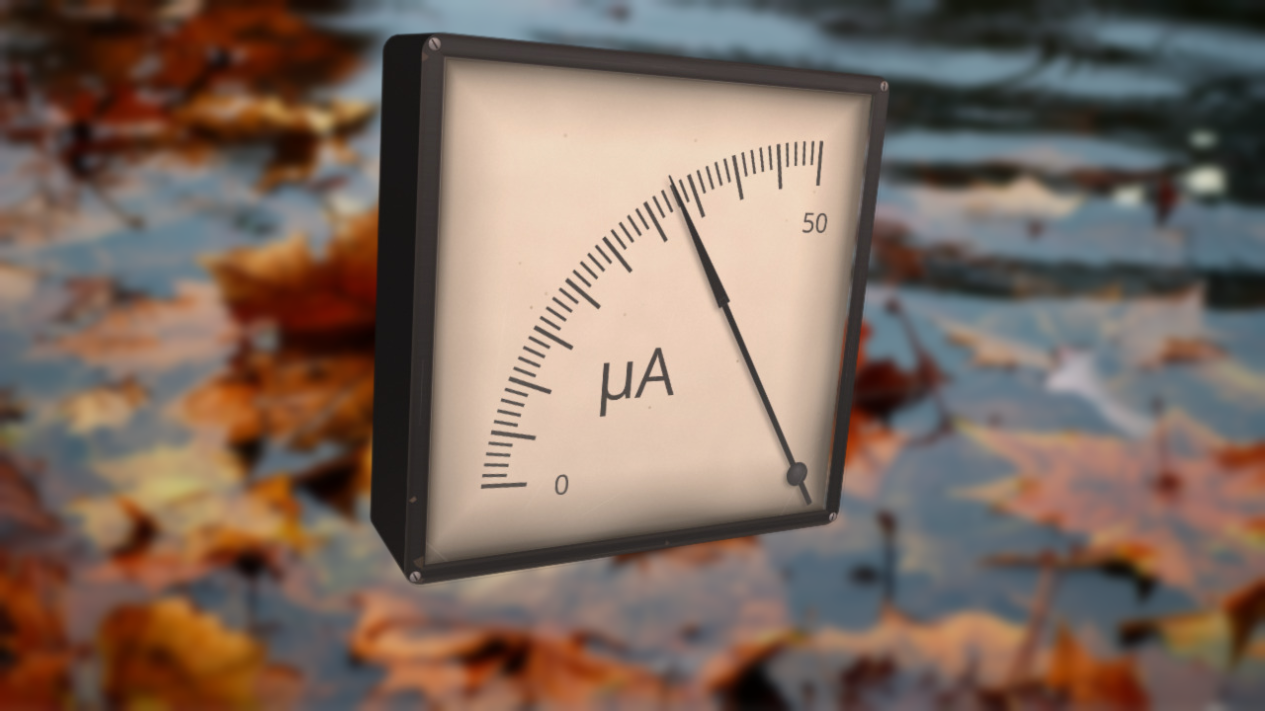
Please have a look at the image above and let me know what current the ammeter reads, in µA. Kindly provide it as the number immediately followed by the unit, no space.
33µA
